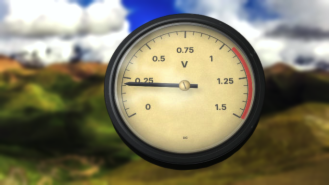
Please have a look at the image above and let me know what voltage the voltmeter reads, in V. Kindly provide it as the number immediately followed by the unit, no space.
0.2V
